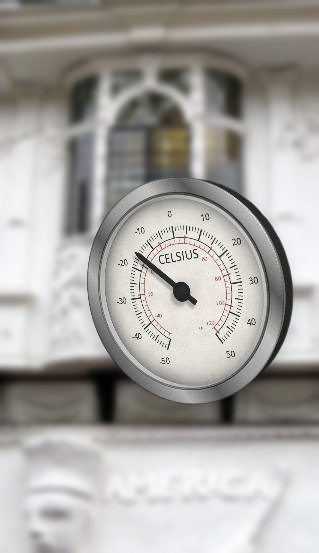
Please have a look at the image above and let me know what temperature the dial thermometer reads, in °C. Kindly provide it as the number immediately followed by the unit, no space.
-15°C
